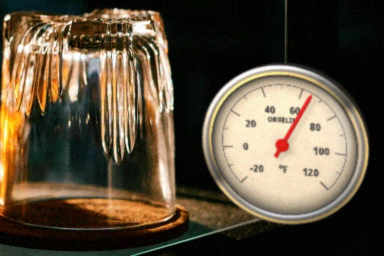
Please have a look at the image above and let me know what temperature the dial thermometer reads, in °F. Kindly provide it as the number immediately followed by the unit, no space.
65°F
